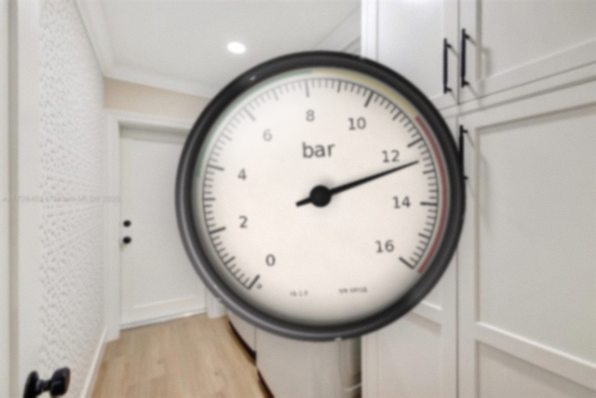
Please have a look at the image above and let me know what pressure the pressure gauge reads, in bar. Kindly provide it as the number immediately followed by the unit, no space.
12.6bar
